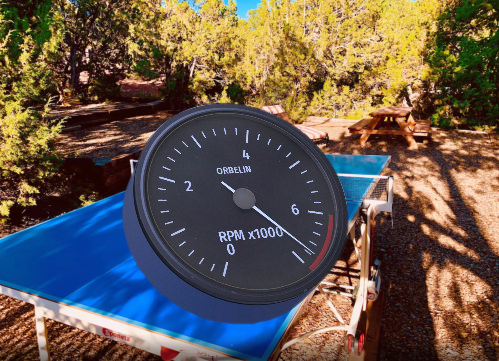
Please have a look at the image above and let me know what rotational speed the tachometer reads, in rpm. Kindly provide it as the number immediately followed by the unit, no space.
6800rpm
